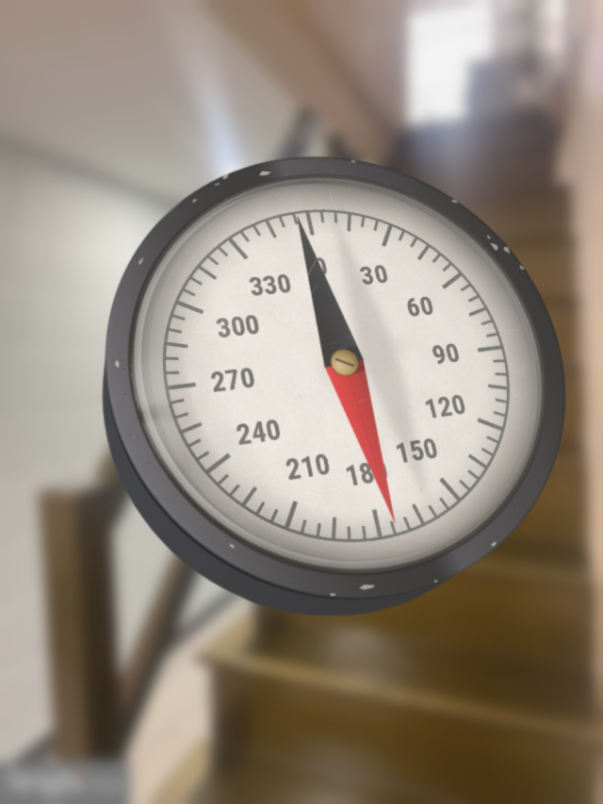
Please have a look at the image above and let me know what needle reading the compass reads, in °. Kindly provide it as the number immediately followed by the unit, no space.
175°
